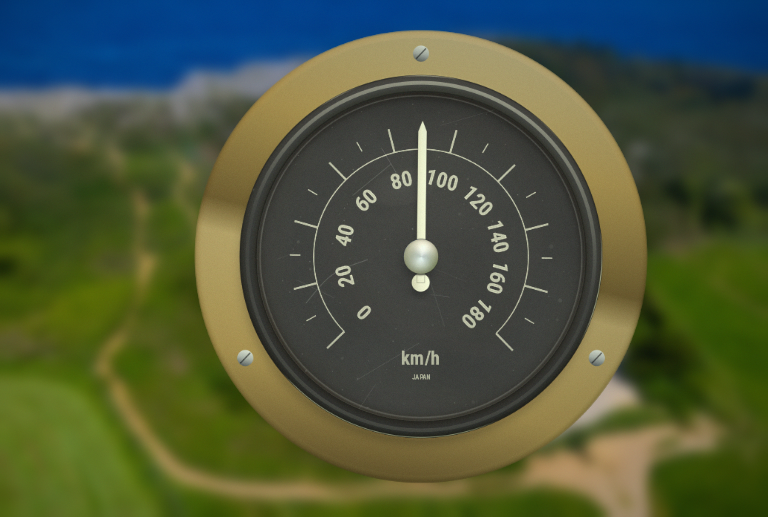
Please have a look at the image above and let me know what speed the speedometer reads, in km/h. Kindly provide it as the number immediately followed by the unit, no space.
90km/h
